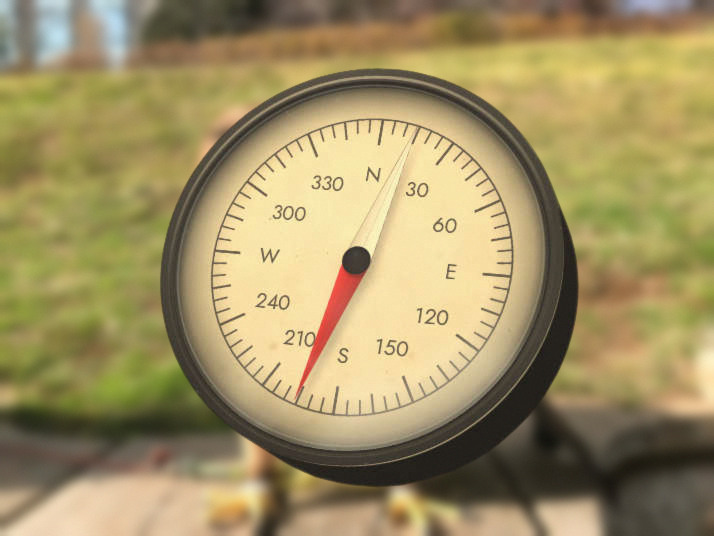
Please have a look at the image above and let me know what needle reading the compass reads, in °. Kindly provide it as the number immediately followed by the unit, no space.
195°
